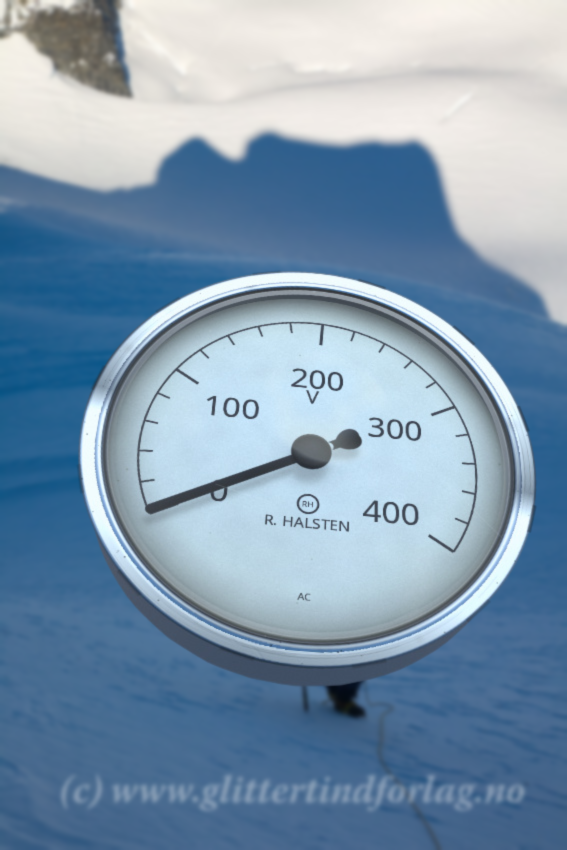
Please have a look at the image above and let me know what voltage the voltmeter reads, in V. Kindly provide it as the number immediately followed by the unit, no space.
0V
